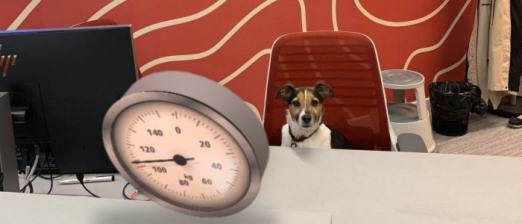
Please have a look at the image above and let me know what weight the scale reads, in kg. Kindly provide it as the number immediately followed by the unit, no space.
110kg
